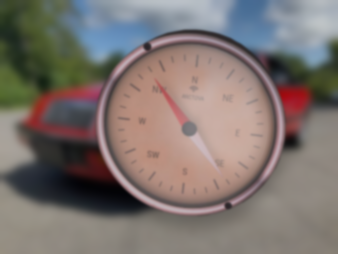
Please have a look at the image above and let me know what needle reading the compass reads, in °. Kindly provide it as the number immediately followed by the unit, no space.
320°
